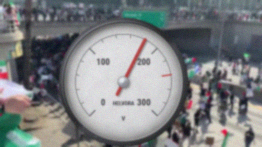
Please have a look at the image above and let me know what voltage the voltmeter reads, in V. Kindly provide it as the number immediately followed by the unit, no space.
180V
